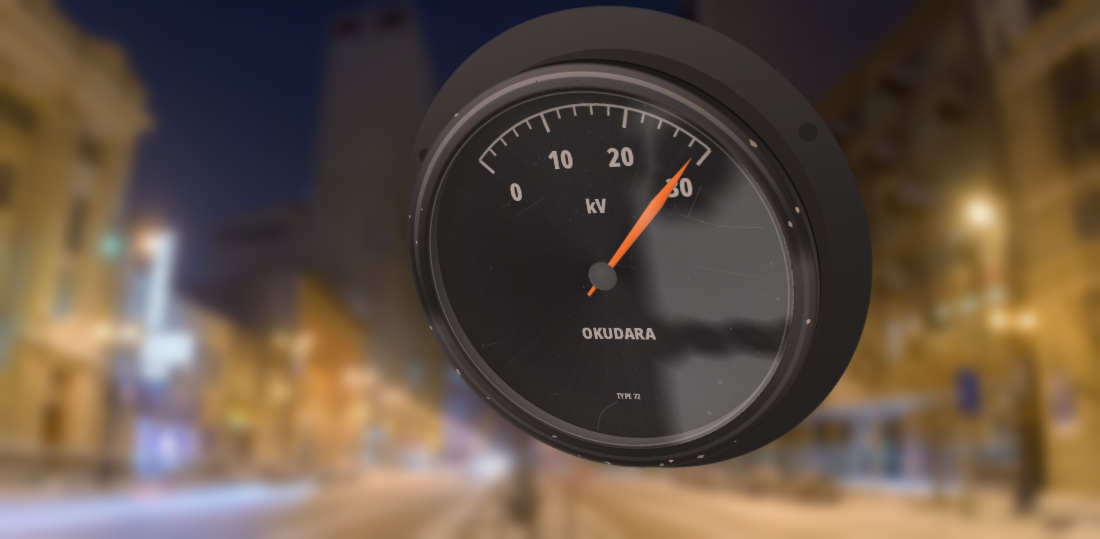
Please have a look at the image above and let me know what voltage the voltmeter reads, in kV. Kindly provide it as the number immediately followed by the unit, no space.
29kV
